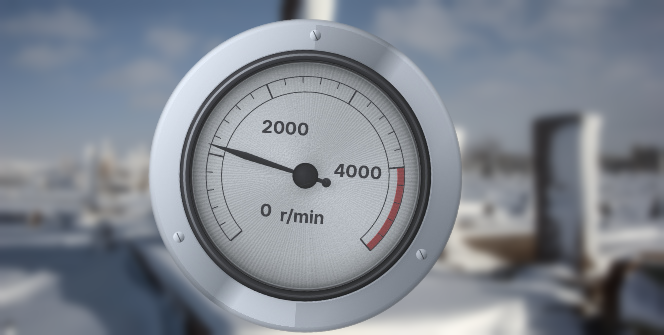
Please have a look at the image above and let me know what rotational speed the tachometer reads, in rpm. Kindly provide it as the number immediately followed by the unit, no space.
1100rpm
